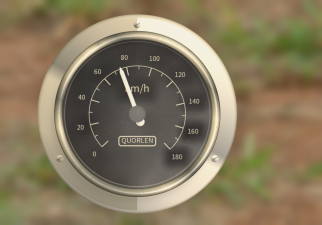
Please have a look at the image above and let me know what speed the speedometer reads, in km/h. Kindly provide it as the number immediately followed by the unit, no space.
75km/h
